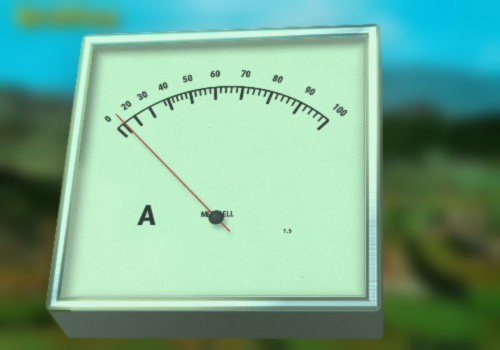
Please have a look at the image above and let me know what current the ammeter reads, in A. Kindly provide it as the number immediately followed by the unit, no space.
10A
